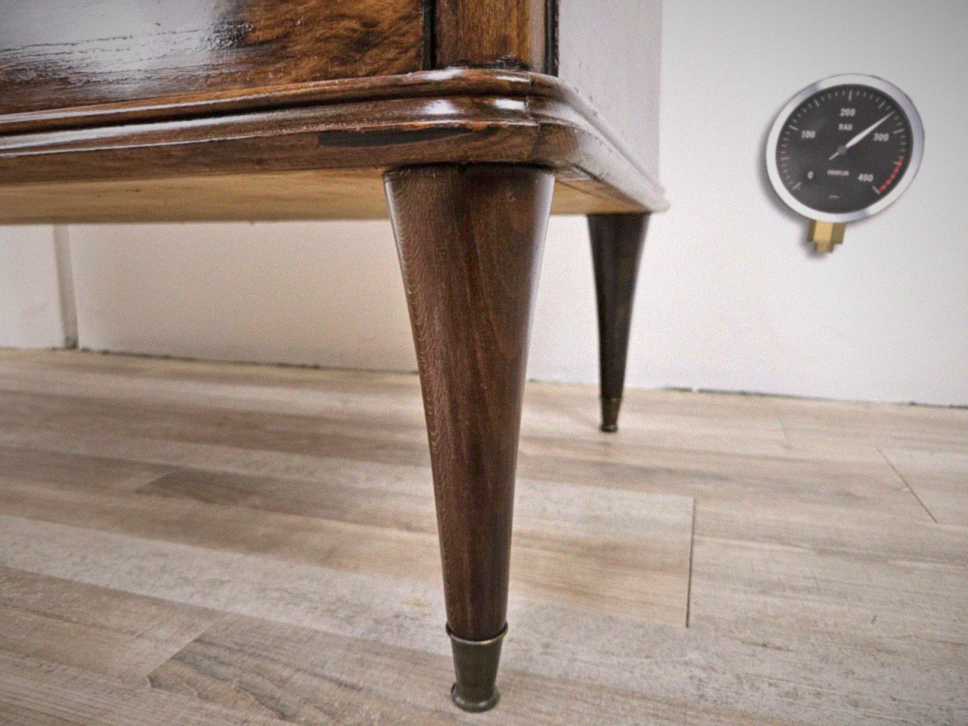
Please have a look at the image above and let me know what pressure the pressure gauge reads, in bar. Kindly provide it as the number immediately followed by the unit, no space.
270bar
